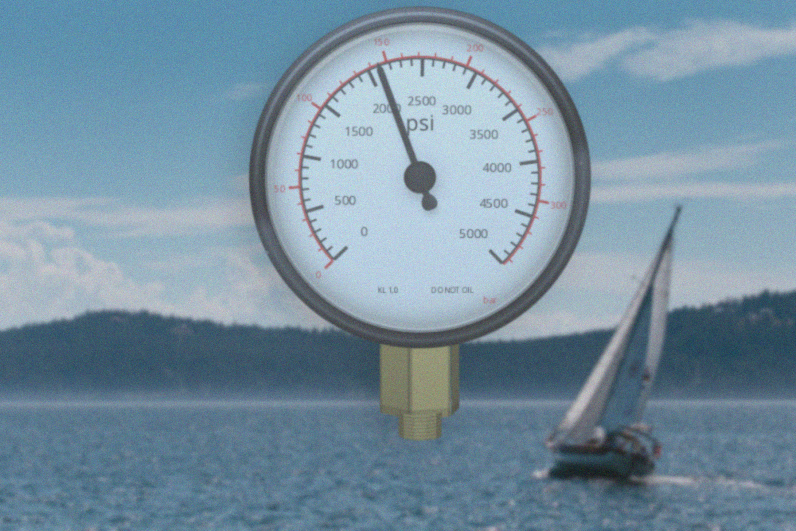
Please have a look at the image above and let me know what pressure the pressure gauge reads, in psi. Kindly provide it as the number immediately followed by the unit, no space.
2100psi
